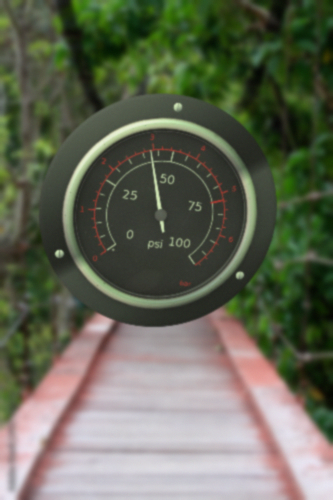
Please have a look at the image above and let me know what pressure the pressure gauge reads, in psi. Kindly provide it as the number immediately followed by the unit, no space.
42.5psi
